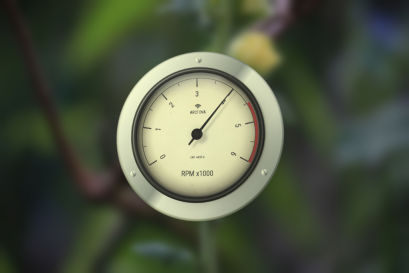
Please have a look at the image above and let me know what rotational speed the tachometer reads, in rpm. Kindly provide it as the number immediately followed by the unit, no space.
4000rpm
